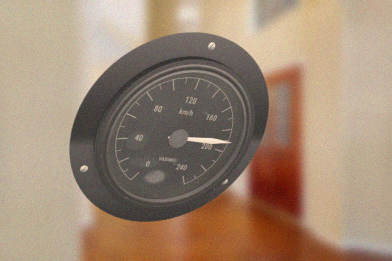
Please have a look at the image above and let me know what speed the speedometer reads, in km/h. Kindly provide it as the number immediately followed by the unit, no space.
190km/h
